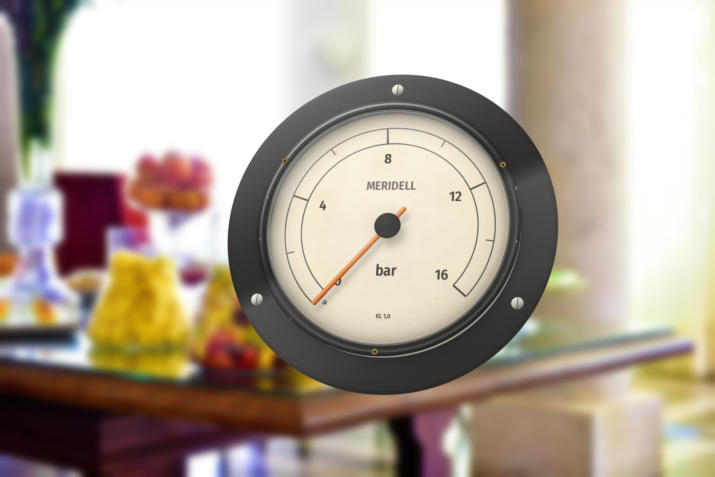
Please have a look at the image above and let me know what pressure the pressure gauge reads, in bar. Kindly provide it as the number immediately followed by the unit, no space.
0bar
